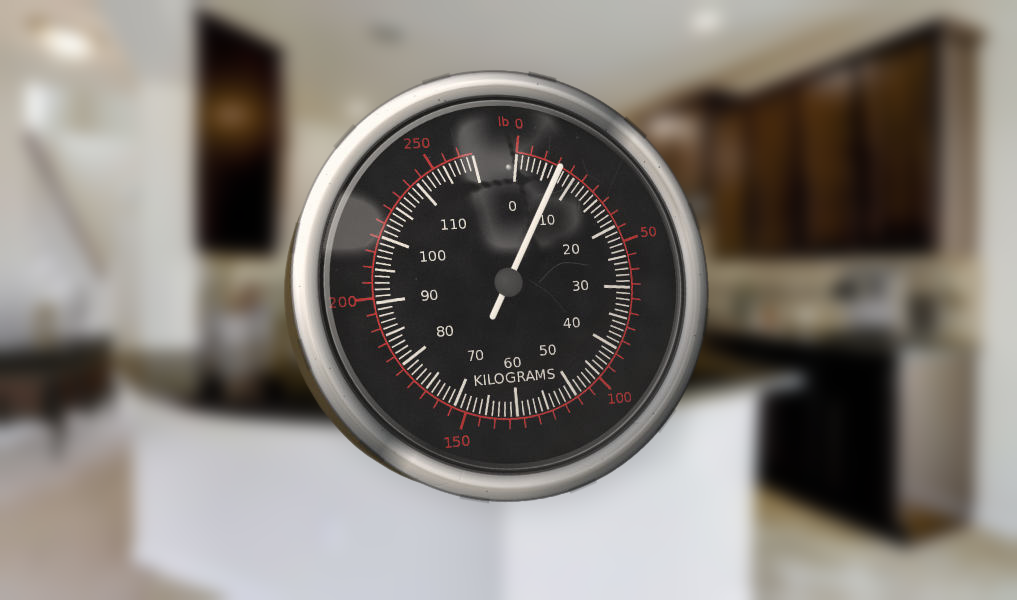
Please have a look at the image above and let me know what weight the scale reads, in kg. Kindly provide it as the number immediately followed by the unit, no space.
7kg
